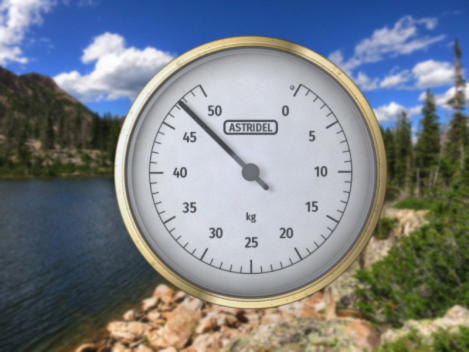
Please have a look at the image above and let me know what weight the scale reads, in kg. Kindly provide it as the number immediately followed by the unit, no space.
47.5kg
